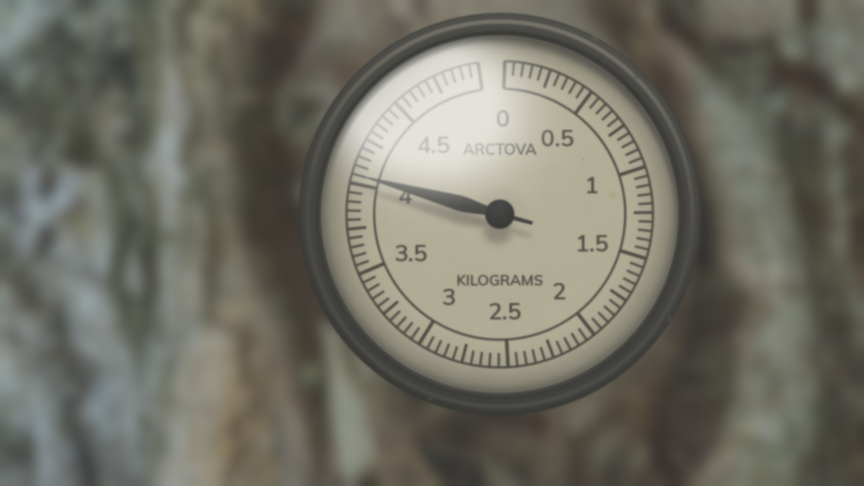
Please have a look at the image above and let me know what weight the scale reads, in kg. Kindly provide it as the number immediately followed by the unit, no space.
4.05kg
